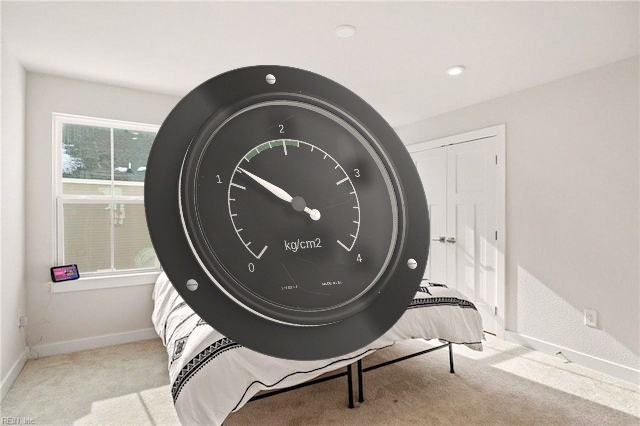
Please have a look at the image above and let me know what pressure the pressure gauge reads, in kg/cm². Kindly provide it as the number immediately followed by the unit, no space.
1.2kg/cm²
